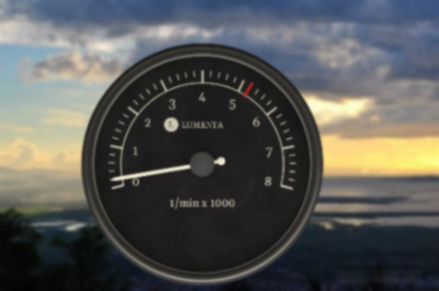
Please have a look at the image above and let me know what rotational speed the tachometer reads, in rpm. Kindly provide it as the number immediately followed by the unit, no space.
200rpm
